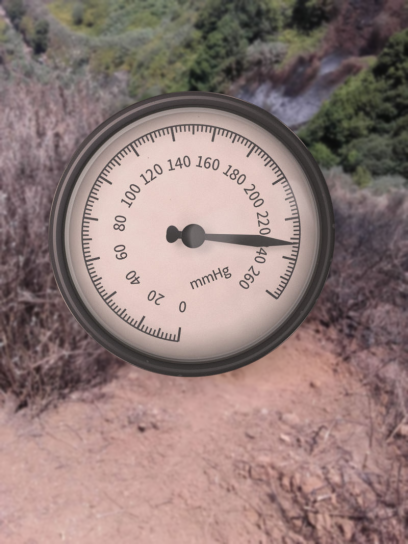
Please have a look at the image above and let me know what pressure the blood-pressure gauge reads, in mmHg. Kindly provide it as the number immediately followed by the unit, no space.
232mmHg
